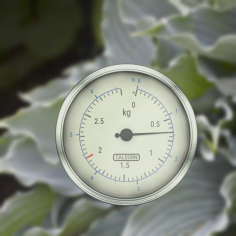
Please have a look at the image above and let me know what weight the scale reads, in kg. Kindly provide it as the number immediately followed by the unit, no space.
0.65kg
